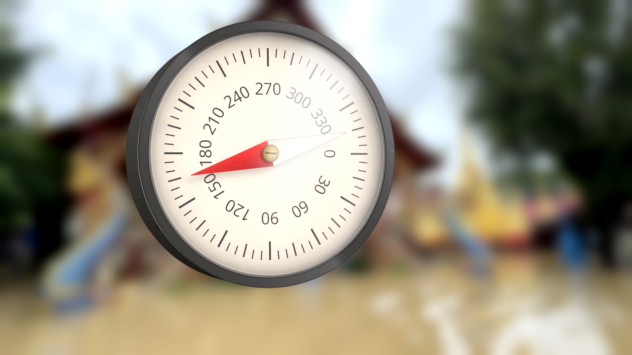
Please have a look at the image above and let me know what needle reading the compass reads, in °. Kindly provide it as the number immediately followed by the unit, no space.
165°
